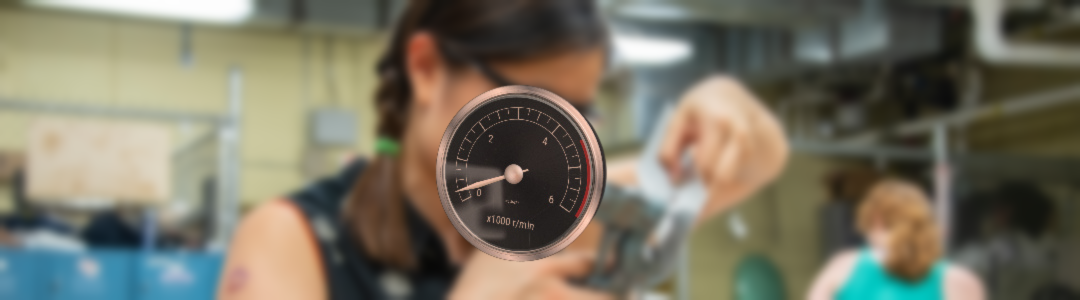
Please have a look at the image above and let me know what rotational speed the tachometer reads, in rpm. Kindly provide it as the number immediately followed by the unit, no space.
250rpm
